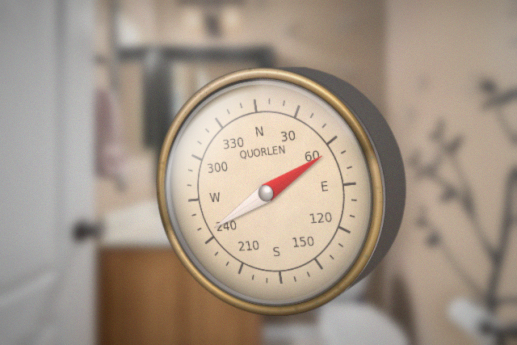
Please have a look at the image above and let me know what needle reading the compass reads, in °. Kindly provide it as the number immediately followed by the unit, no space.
65°
